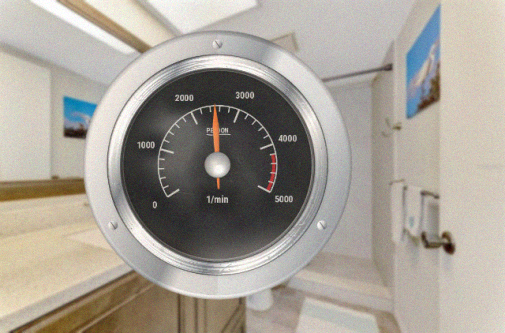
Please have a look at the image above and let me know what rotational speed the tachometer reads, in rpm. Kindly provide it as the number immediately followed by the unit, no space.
2500rpm
